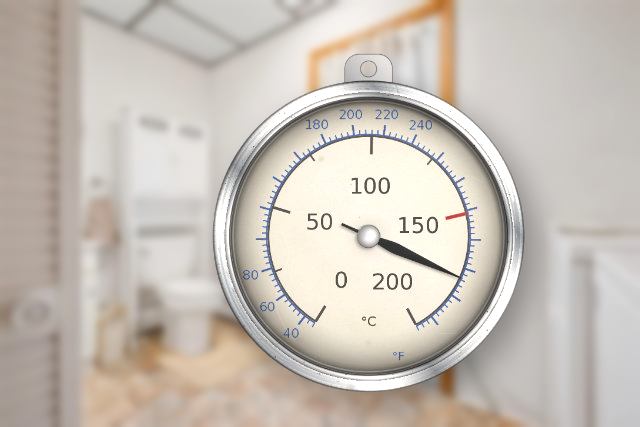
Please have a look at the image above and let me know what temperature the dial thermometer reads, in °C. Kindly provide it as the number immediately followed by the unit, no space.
175°C
